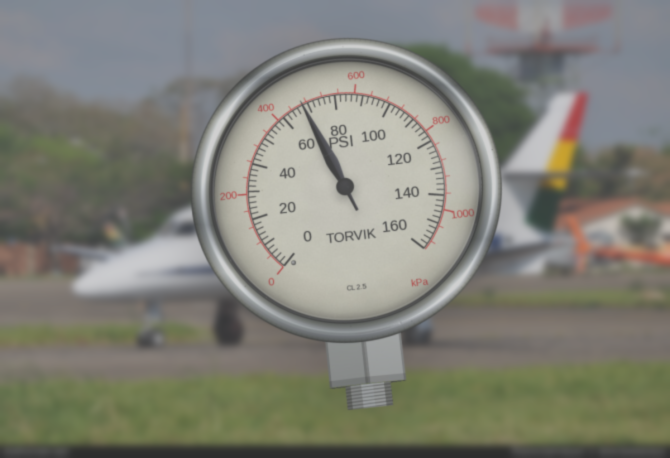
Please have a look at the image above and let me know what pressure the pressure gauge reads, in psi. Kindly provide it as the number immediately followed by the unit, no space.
68psi
